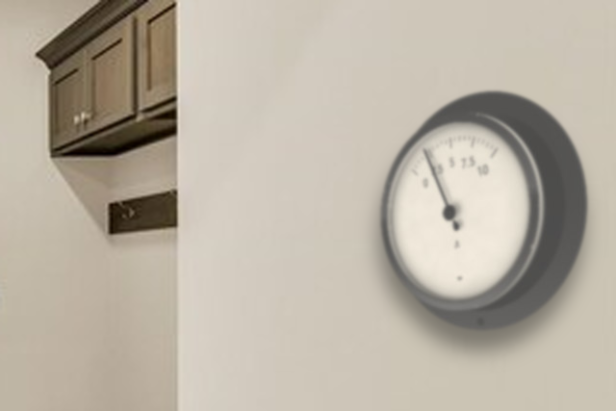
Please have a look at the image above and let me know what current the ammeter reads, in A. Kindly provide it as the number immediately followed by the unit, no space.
2.5A
